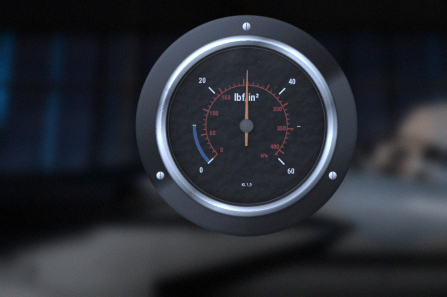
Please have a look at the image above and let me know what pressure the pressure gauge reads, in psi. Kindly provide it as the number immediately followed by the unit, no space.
30psi
